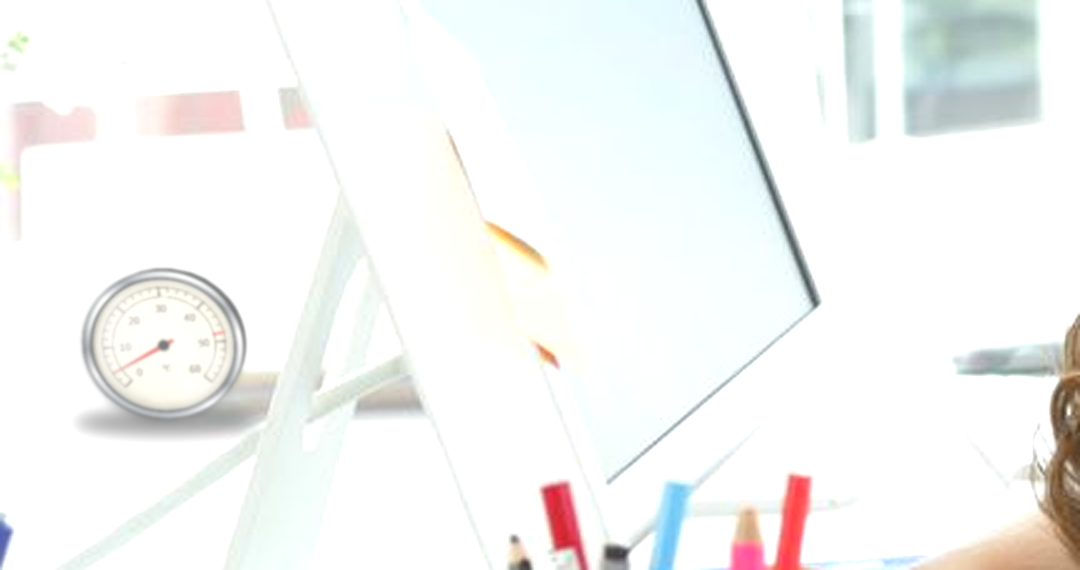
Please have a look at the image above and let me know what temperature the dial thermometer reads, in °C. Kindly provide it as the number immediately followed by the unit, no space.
4°C
